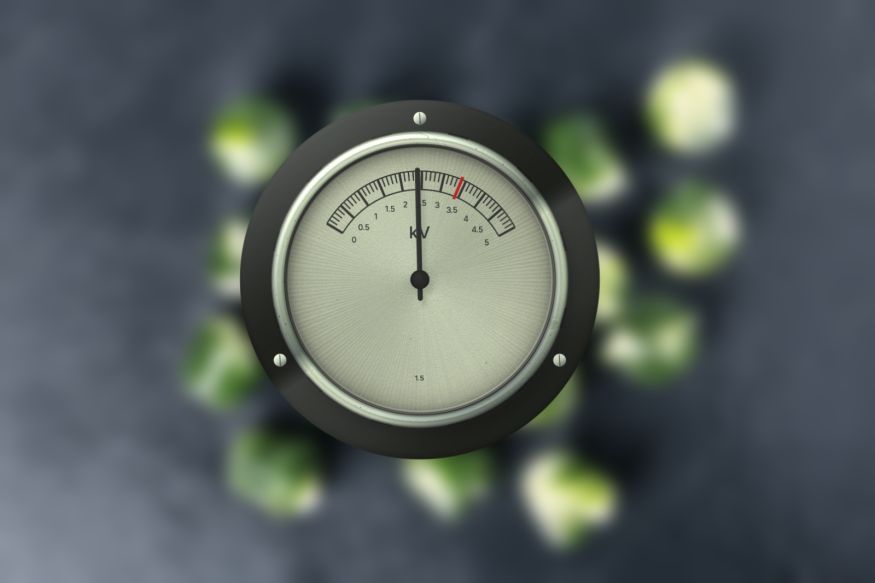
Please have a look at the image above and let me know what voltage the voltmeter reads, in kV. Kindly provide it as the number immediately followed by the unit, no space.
2.4kV
